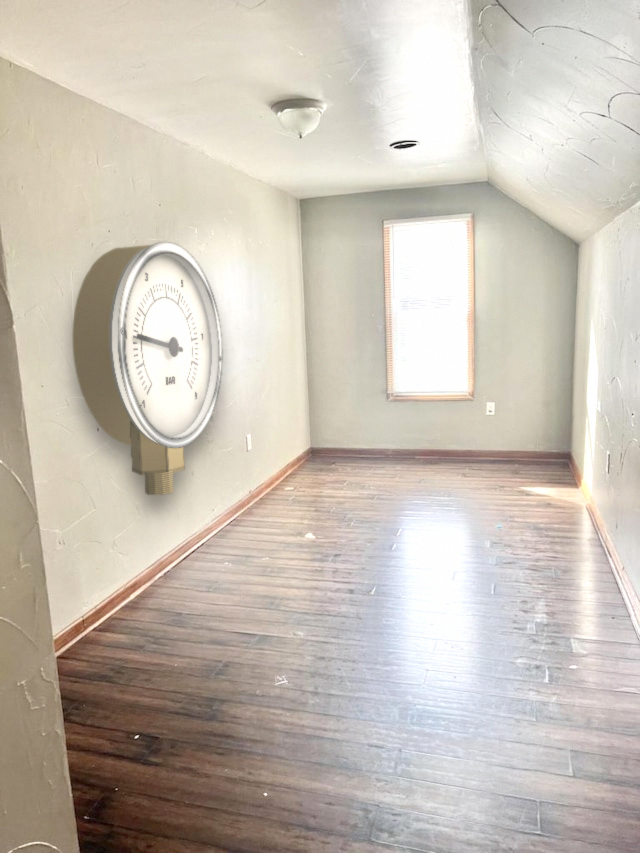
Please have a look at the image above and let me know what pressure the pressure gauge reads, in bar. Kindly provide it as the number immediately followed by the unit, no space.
1bar
